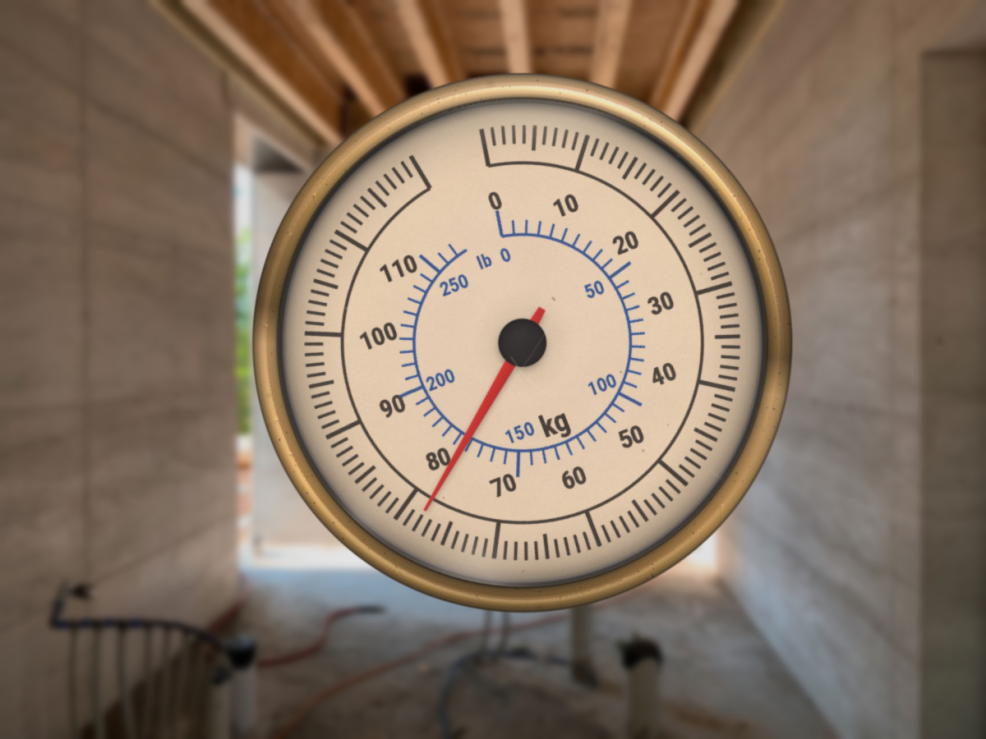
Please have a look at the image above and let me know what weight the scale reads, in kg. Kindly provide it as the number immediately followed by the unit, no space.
78kg
